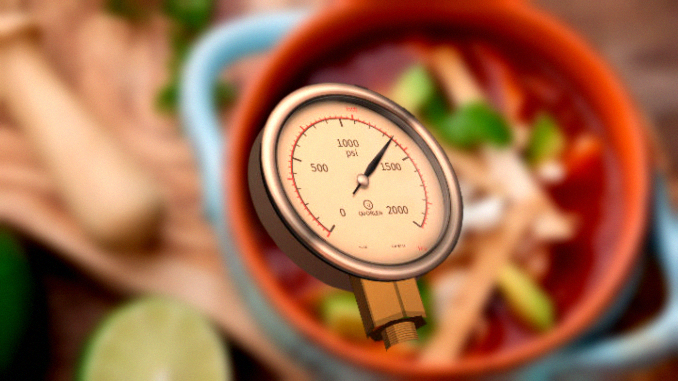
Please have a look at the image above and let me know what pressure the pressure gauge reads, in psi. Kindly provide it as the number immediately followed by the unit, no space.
1350psi
